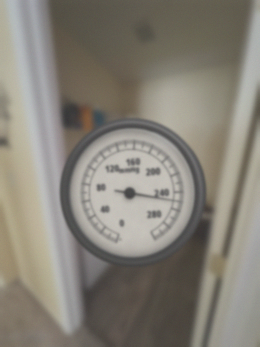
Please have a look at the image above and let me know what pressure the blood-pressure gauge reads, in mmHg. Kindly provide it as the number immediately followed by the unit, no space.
250mmHg
